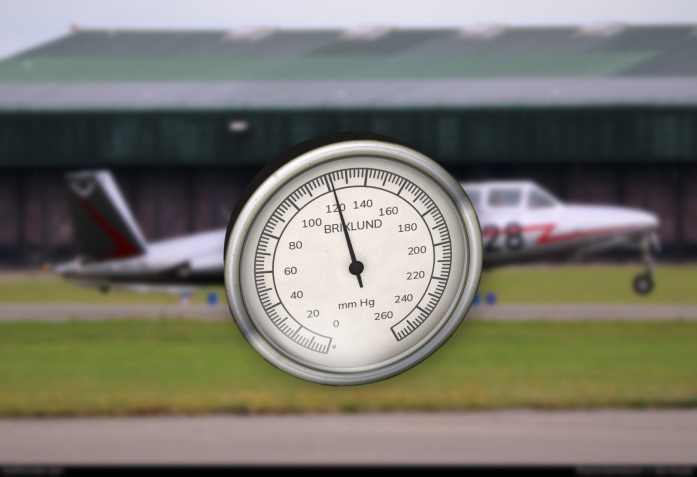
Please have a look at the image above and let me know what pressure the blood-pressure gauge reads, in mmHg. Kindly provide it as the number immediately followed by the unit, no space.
122mmHg
